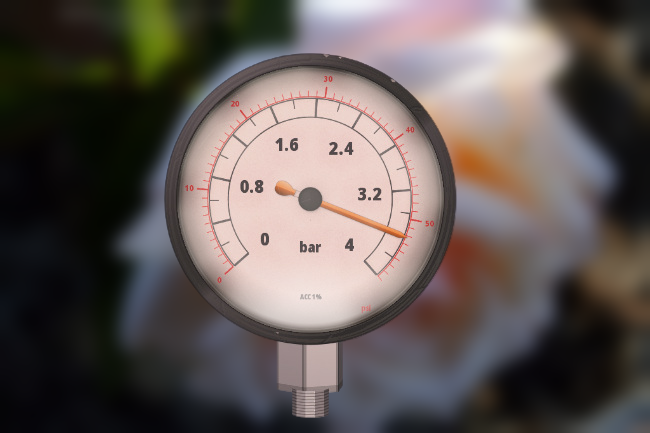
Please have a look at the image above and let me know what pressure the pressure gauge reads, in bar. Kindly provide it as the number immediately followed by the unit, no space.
3.6bar
